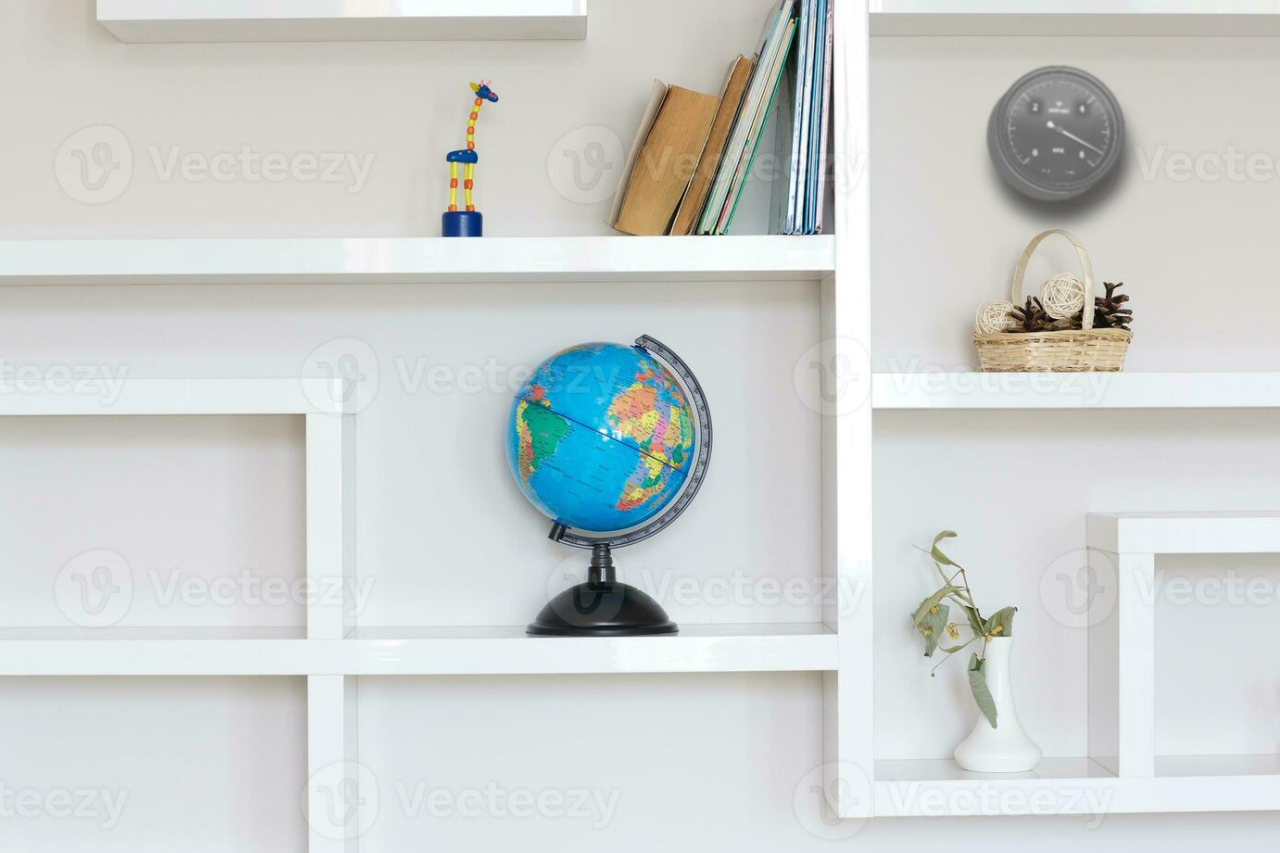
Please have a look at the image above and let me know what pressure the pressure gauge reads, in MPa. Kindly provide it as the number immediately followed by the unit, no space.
5.6MPa
